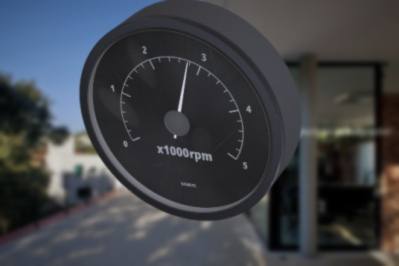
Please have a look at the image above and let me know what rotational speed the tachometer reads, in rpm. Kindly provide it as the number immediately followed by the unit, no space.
2800rpm
